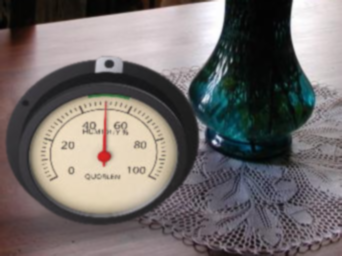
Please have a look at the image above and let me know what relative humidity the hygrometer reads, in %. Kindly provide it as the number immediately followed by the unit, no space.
50%
